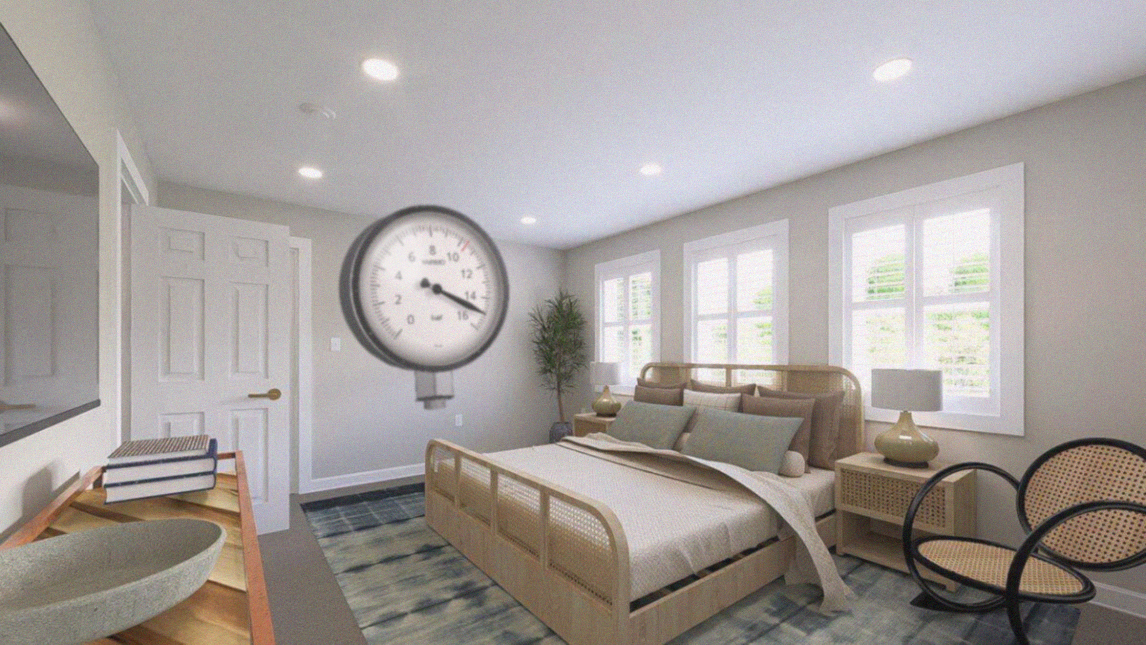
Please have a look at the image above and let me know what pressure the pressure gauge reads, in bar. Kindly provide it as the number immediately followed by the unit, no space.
15bar
